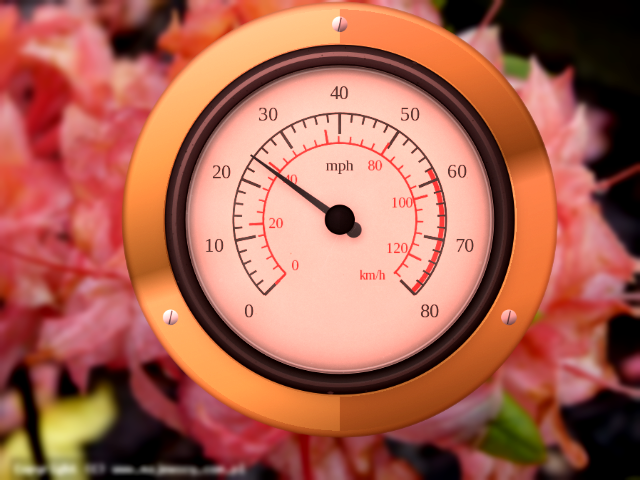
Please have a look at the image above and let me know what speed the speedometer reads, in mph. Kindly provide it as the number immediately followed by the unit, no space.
24mph
